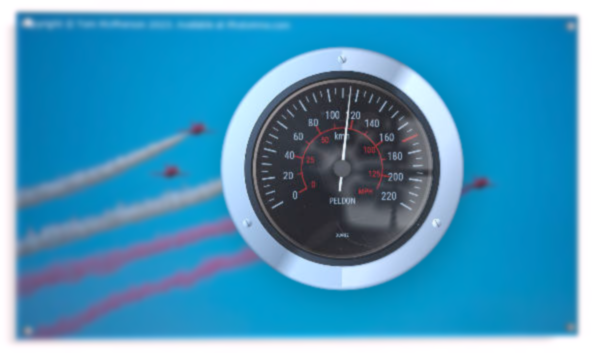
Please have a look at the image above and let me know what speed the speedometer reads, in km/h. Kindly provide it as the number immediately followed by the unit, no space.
115km/h
